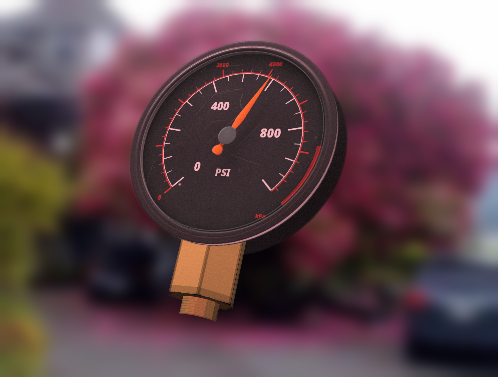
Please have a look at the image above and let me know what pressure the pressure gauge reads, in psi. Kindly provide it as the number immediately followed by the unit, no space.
600psi
